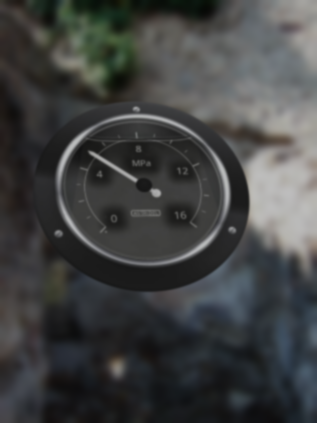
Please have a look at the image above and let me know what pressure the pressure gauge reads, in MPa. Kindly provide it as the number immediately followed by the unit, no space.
5MPa
